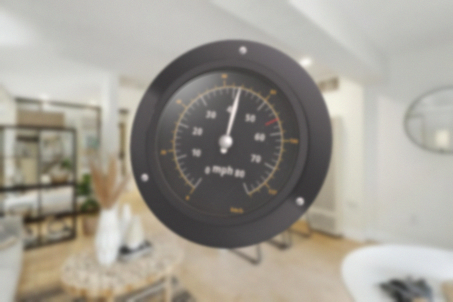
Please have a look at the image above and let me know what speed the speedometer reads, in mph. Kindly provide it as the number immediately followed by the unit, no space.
42mph
